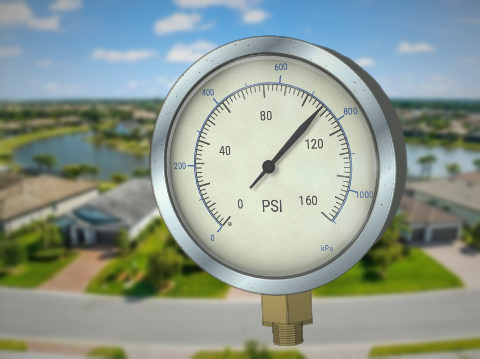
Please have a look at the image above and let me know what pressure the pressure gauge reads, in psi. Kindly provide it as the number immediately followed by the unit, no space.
108psi
